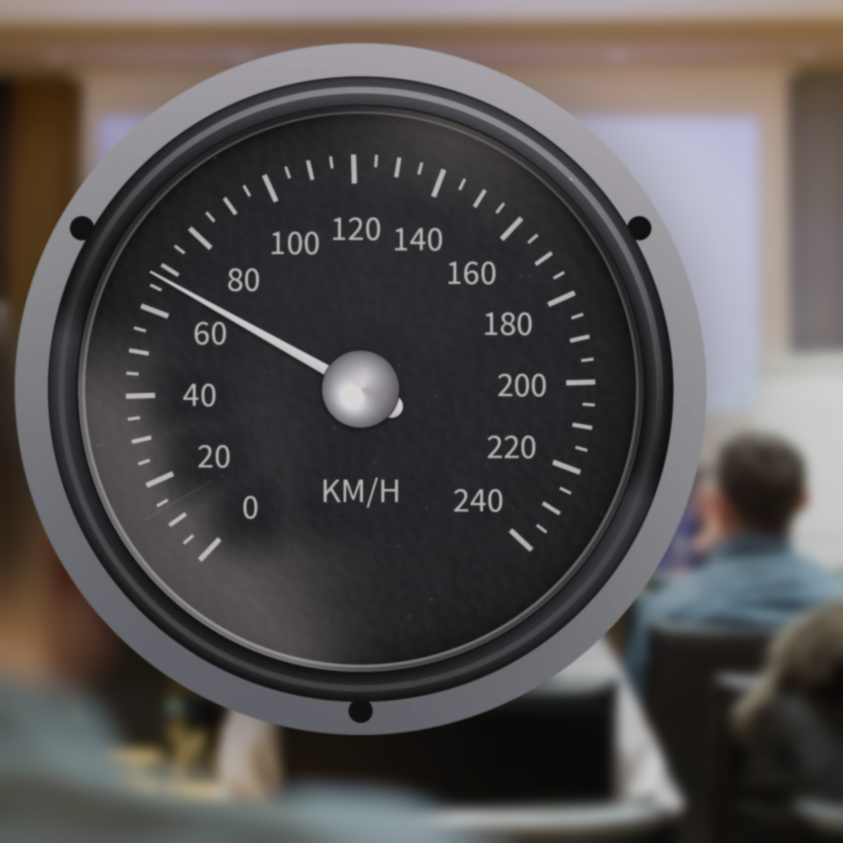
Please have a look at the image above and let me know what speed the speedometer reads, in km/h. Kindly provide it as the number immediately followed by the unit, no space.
67.5km/h
